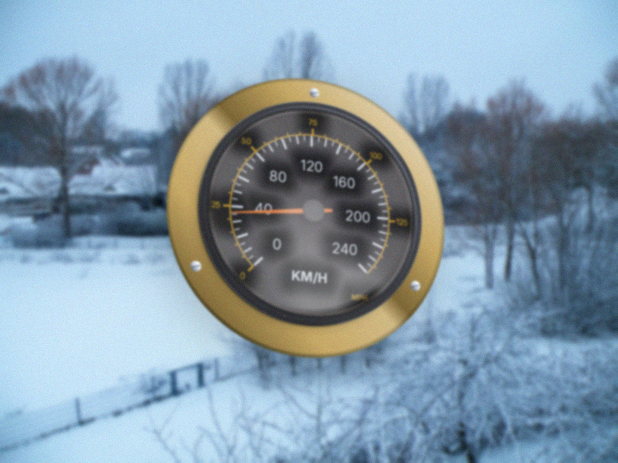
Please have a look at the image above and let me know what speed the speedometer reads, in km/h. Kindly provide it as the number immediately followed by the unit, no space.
35km/h
